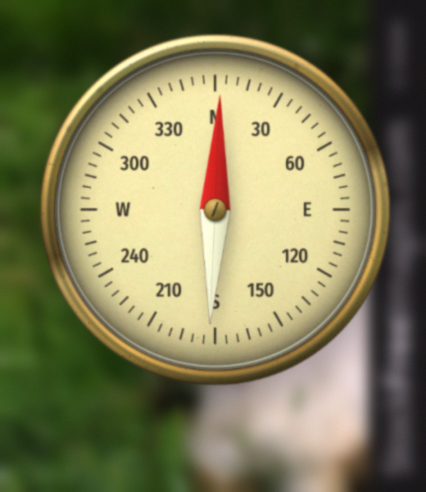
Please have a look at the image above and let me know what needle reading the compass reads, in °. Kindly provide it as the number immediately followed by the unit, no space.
2.5°
